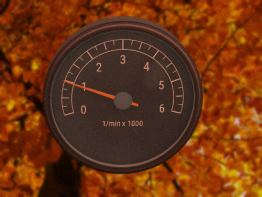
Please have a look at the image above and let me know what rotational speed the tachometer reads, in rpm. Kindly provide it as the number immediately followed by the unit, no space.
1000rpm
